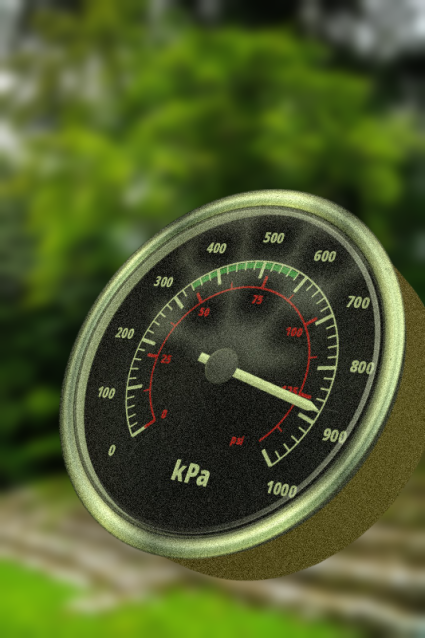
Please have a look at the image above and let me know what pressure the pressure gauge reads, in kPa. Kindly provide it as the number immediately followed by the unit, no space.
880kPa
